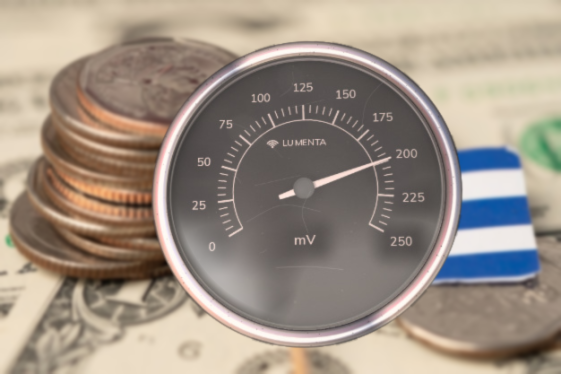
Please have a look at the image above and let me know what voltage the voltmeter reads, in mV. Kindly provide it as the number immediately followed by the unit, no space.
200mV
